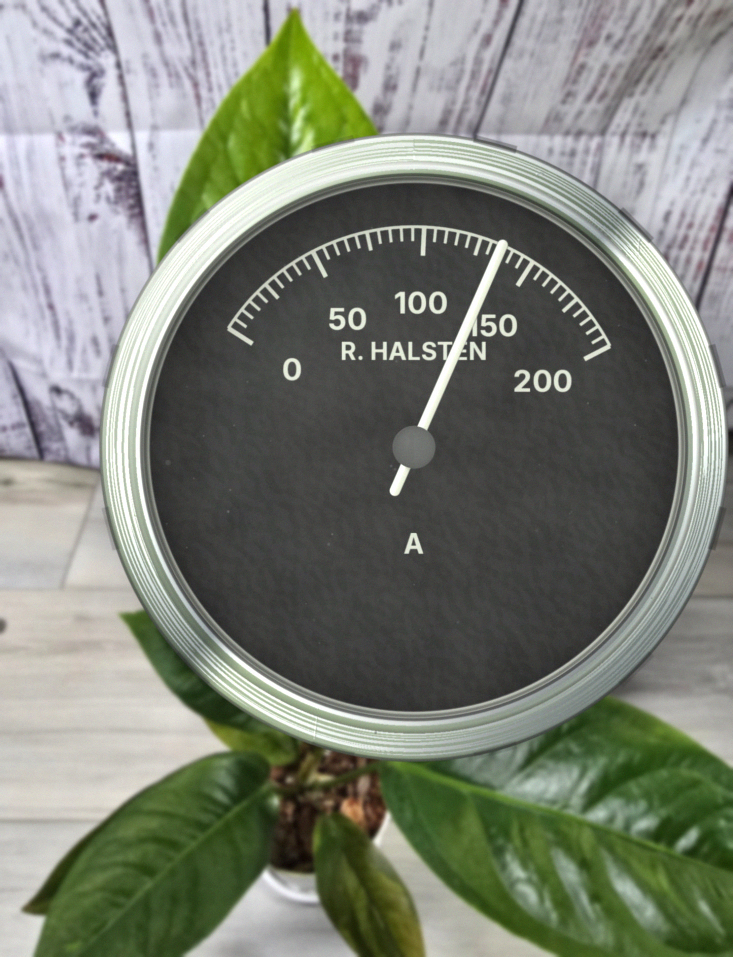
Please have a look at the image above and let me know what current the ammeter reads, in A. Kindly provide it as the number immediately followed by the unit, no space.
135A
